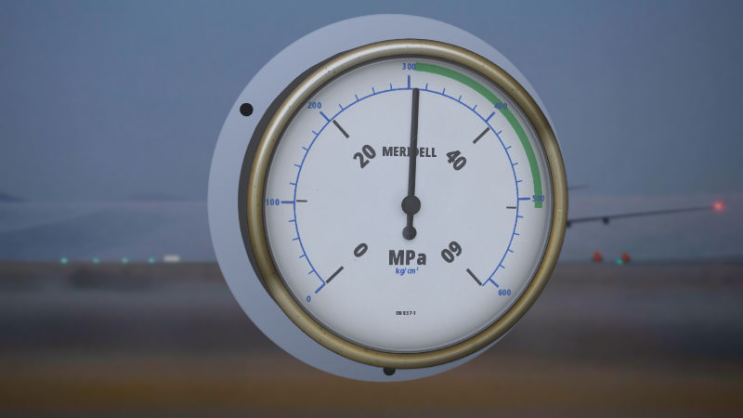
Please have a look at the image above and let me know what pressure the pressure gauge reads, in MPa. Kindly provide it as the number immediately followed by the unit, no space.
30MPa
